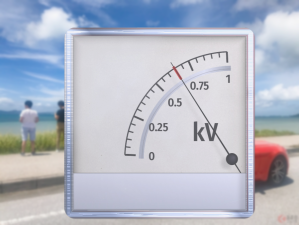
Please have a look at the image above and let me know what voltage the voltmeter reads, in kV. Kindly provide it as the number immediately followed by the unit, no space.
0.65kV
